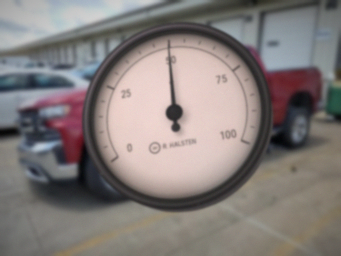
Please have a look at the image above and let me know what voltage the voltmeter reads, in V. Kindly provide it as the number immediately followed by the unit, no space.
50V
